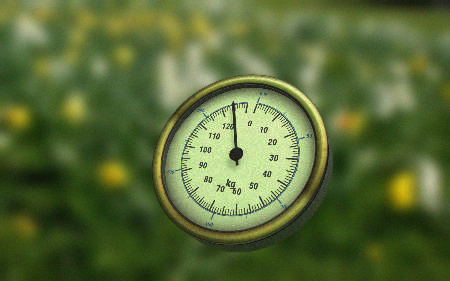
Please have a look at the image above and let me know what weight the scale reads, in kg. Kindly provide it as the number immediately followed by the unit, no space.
125kg
